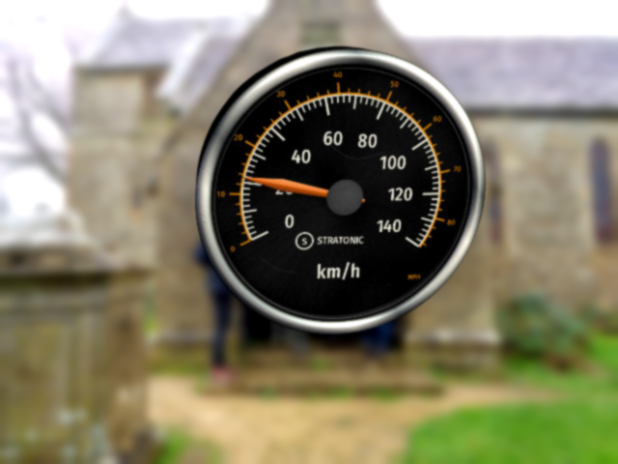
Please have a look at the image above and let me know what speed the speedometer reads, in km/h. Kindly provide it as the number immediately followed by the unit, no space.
22km/h
